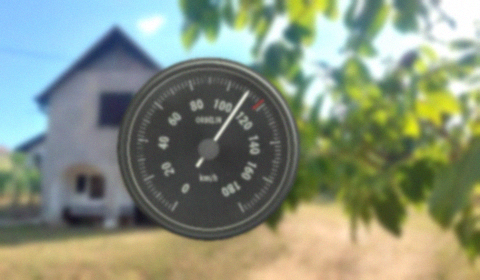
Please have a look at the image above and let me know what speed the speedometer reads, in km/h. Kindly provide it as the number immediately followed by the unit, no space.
110km/h
